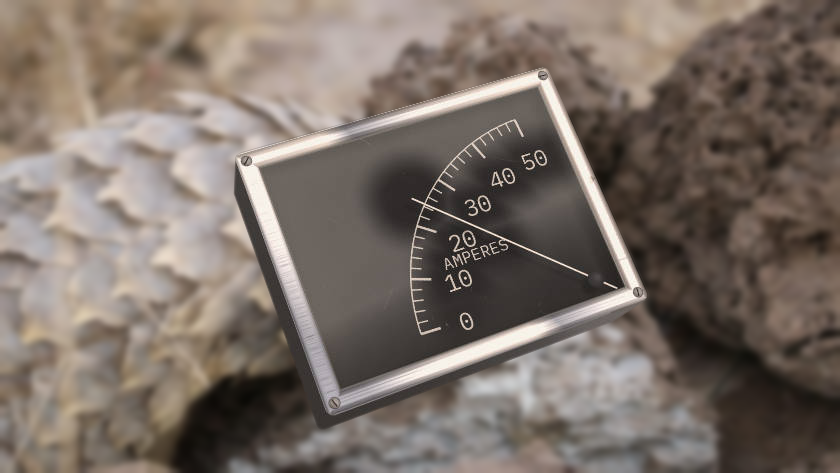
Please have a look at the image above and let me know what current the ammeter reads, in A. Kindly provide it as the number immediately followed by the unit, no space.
24A
